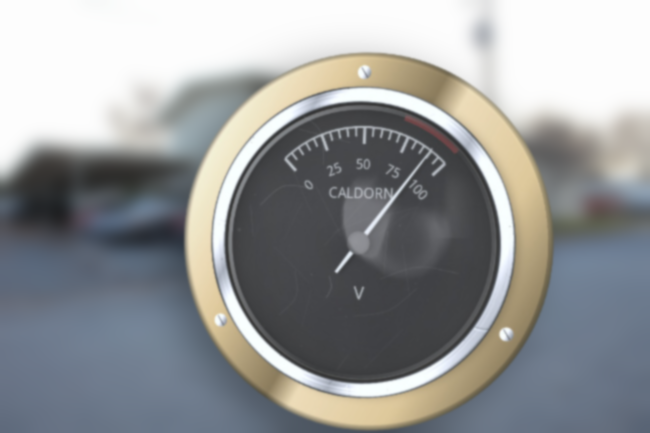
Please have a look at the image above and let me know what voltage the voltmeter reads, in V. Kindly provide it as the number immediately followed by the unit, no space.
90V
